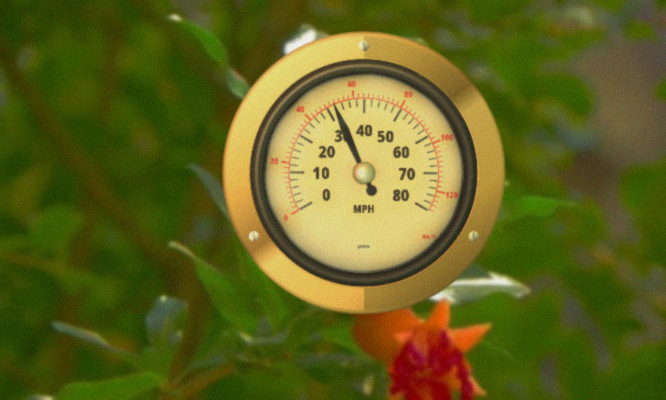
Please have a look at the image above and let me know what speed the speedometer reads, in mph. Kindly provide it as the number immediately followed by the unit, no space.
32mph
